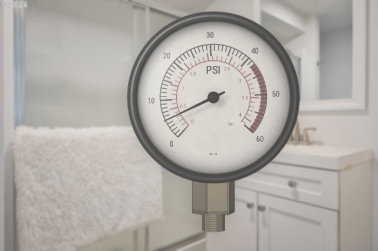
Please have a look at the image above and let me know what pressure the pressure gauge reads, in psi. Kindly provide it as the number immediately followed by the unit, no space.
5psi
